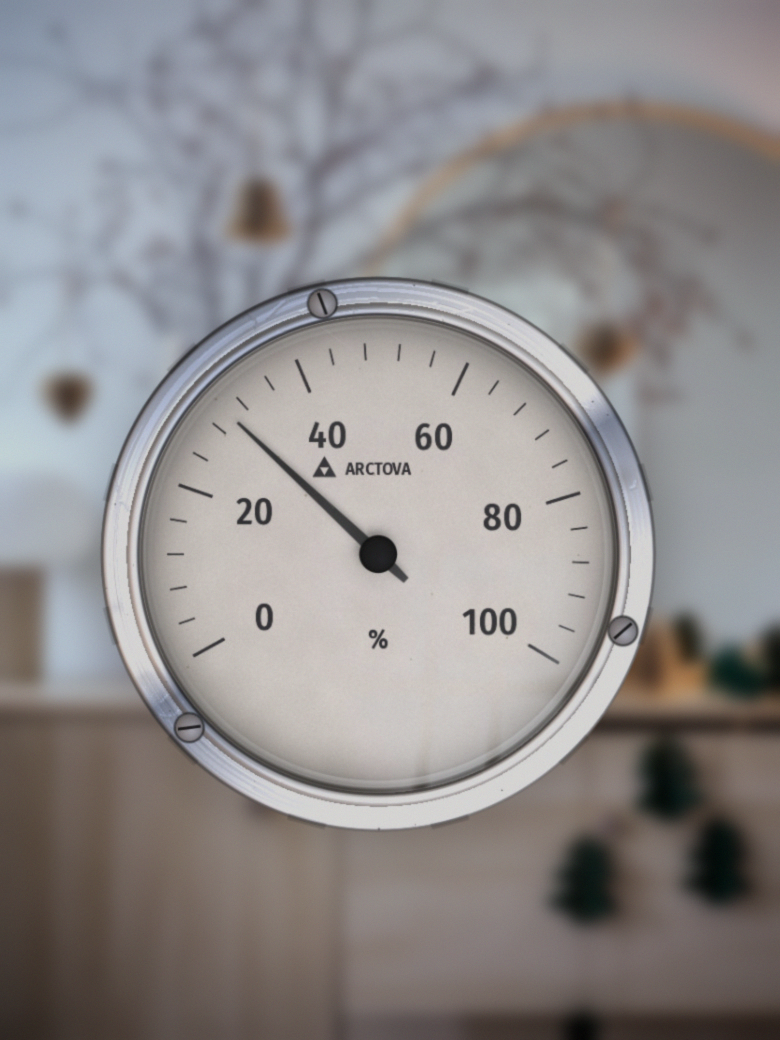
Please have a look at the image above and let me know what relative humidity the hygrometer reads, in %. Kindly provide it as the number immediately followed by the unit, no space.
30%
